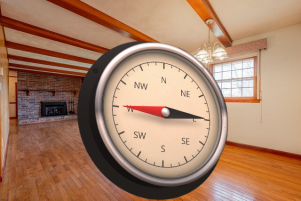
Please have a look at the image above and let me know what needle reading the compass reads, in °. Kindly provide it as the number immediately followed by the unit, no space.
270°
